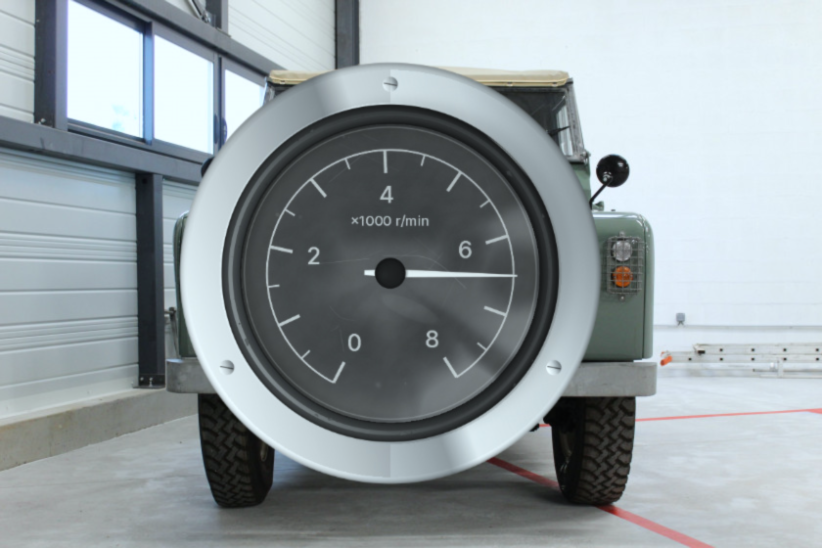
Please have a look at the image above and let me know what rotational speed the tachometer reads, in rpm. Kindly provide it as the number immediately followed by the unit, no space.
6500rpm
